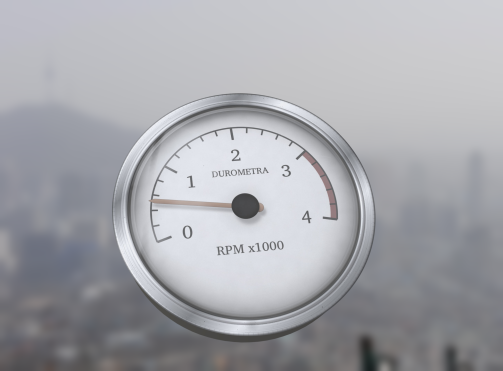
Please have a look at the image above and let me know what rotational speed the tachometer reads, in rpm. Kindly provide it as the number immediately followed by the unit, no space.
500rpm
